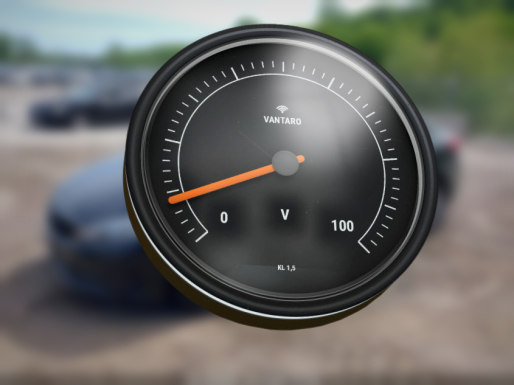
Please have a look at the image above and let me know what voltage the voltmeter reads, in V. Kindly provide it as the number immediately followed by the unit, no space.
8V
